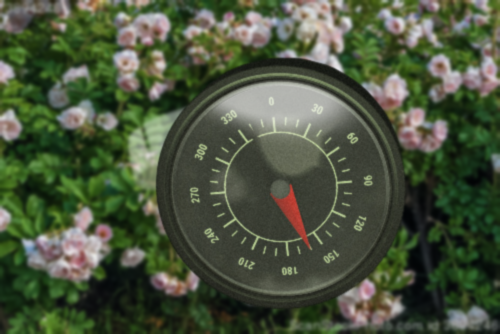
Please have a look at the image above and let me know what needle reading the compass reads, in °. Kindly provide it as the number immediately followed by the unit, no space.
160°
